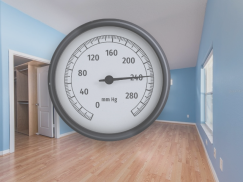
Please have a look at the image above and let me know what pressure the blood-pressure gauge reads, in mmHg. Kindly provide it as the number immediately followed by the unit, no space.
240mmHg
